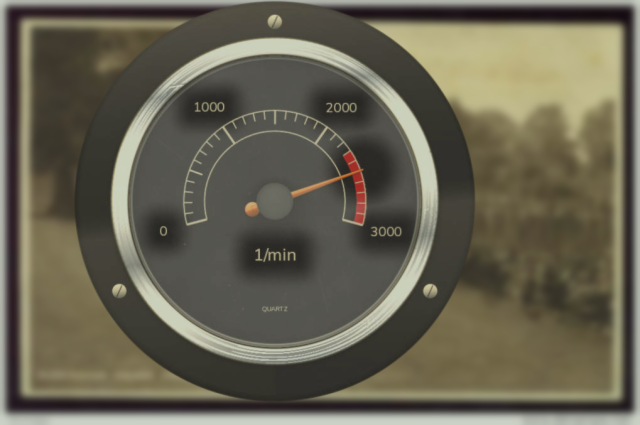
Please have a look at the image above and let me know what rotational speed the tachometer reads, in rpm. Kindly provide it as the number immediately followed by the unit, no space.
2500rpm
